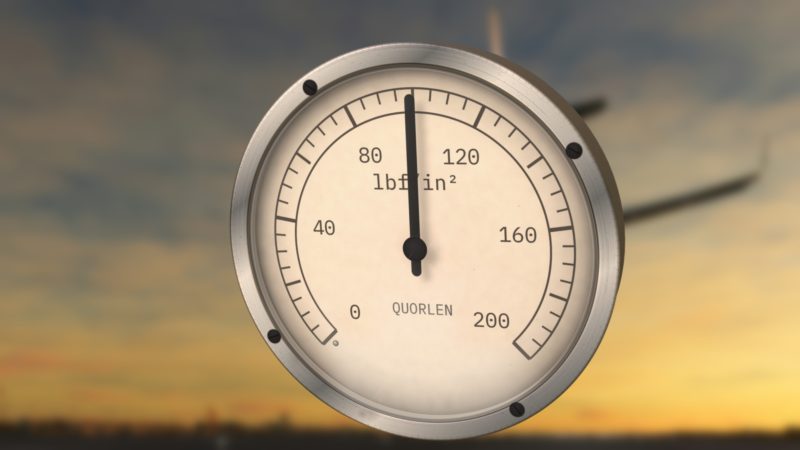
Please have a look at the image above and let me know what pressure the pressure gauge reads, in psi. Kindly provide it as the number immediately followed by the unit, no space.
100psi
